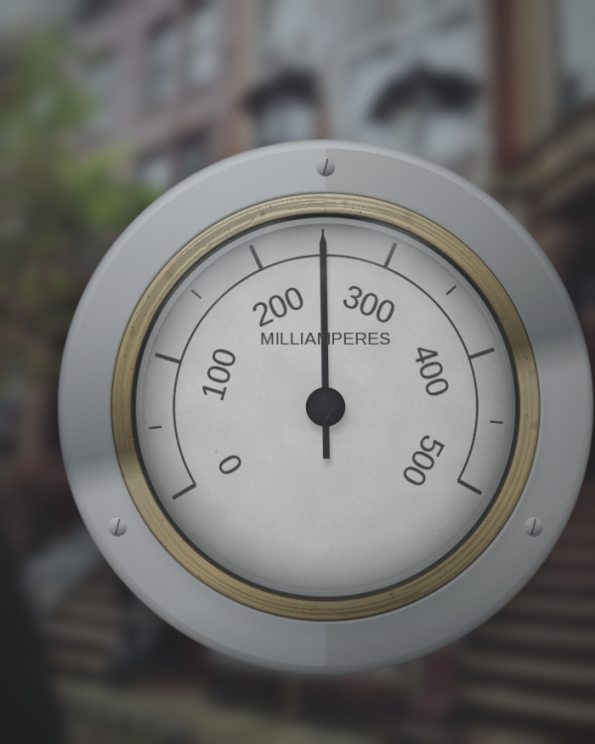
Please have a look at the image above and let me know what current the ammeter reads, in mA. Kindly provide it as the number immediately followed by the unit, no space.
250mA
